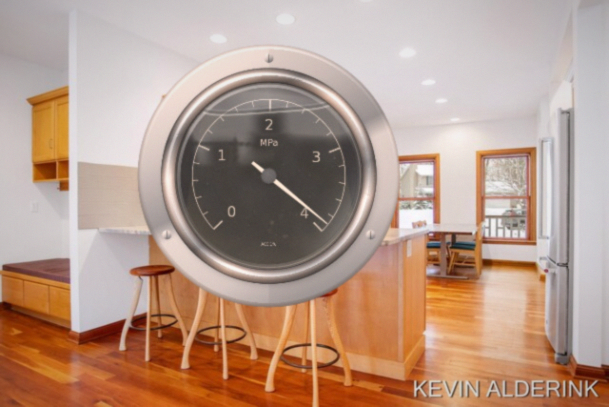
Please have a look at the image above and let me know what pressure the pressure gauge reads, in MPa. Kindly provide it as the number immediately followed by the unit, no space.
3.9MPa
